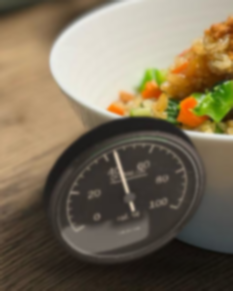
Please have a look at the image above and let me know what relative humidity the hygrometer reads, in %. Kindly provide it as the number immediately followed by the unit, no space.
44%
